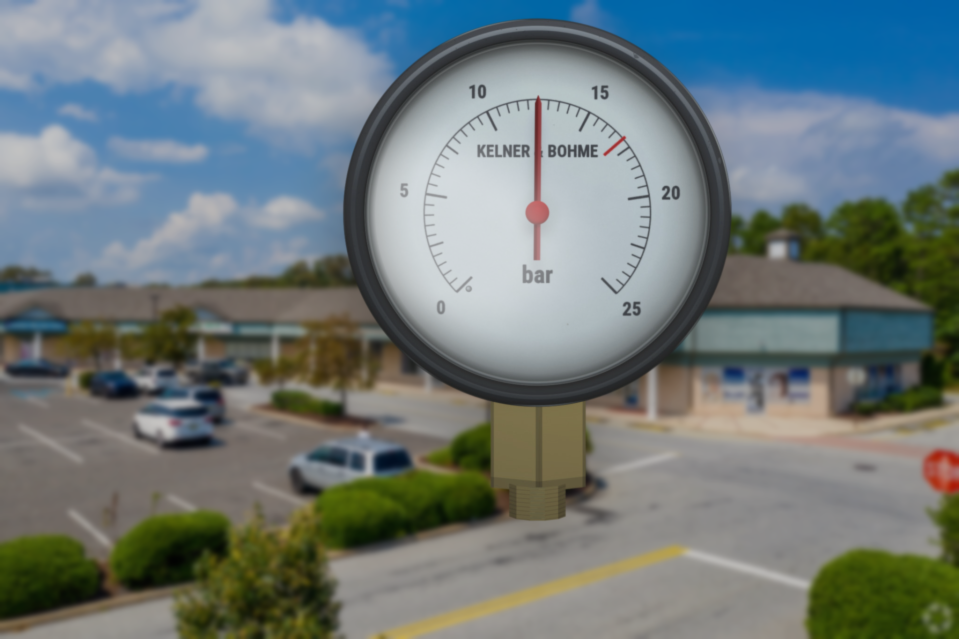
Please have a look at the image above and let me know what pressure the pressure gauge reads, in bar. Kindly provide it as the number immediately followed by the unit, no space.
12.5bar
